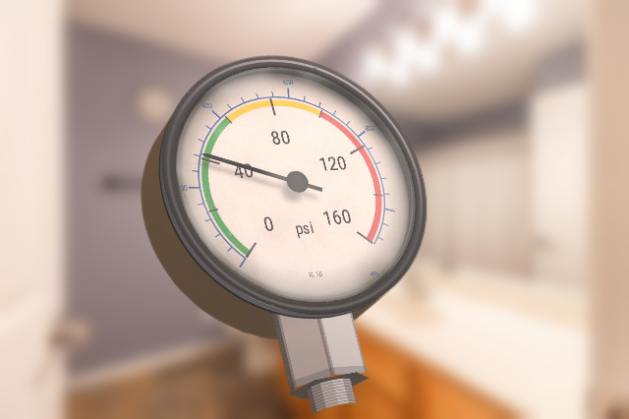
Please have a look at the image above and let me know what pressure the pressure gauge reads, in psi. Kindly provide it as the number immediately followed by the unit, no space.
40psi
